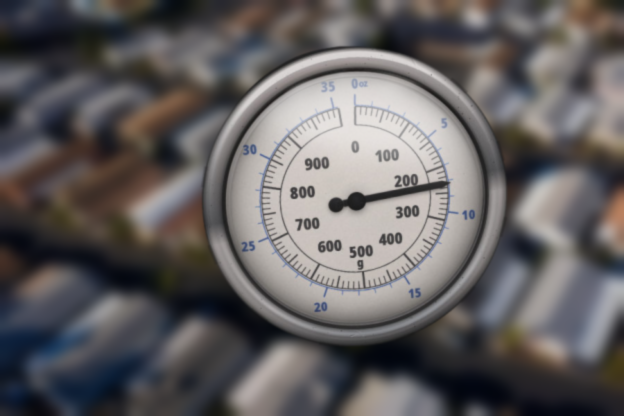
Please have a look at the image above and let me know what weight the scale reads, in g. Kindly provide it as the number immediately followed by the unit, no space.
230g
